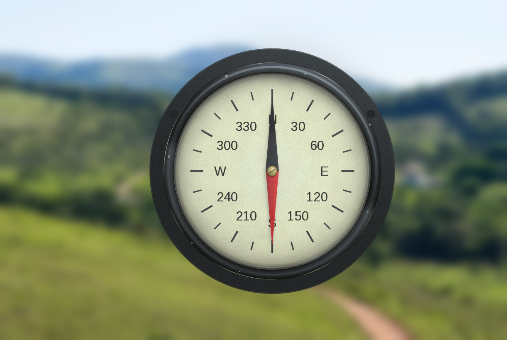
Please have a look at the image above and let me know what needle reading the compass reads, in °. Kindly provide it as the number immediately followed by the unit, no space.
180°
